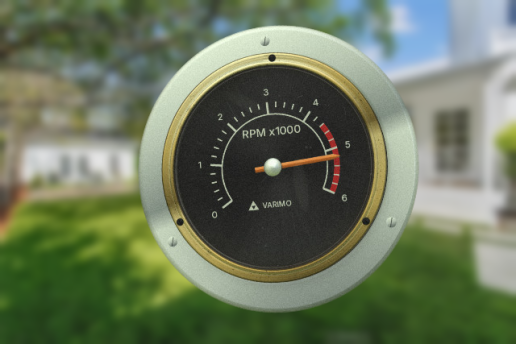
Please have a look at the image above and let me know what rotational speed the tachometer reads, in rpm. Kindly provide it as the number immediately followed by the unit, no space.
5200rpm
